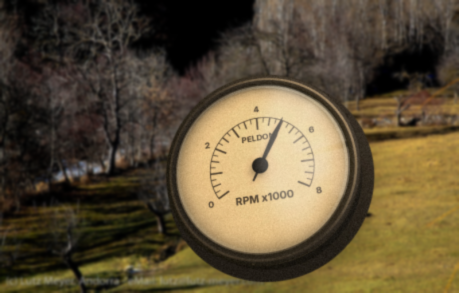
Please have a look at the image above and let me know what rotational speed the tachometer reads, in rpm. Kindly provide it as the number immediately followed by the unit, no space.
5000rpm
